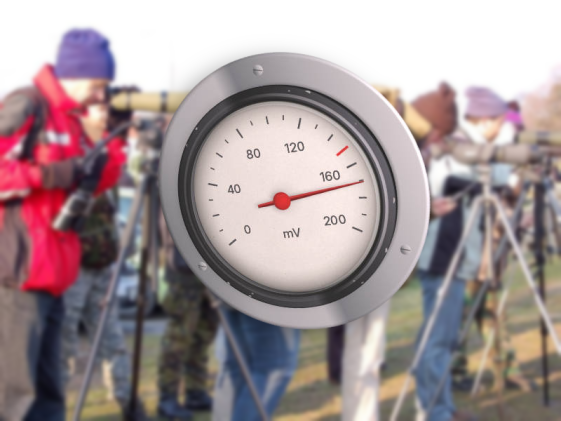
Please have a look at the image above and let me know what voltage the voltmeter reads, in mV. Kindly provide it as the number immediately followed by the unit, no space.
170mV
